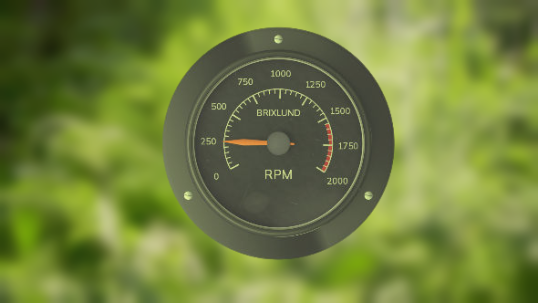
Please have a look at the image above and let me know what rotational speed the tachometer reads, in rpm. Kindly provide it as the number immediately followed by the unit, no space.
250rpm
